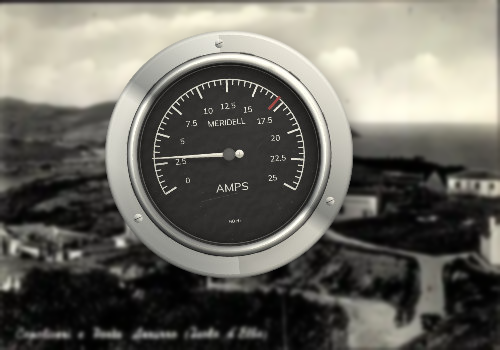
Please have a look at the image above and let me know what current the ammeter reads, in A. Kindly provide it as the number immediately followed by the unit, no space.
3A
